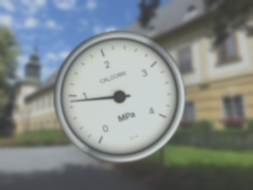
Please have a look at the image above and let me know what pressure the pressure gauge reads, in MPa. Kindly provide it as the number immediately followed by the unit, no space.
0.9MPa
